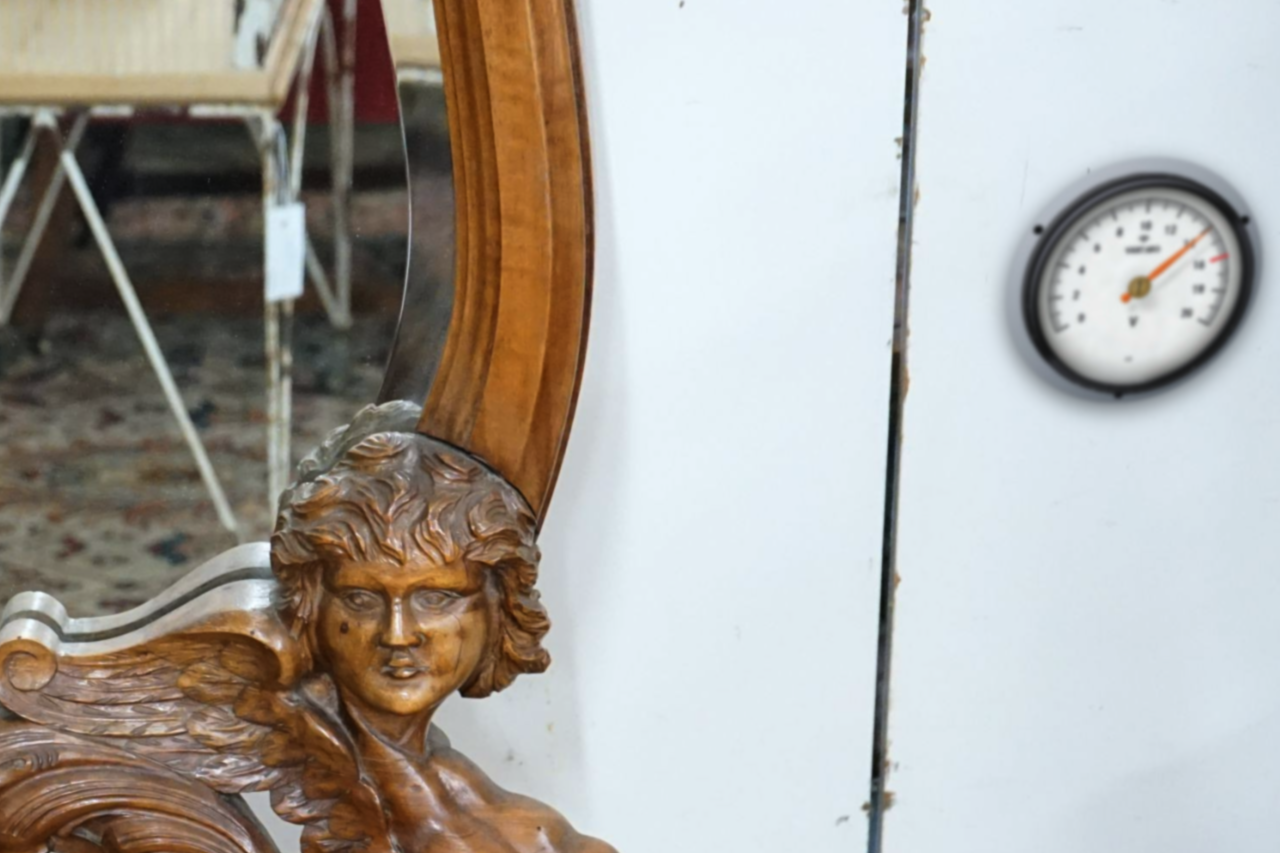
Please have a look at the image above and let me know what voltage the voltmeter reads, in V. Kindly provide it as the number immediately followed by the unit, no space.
14V
